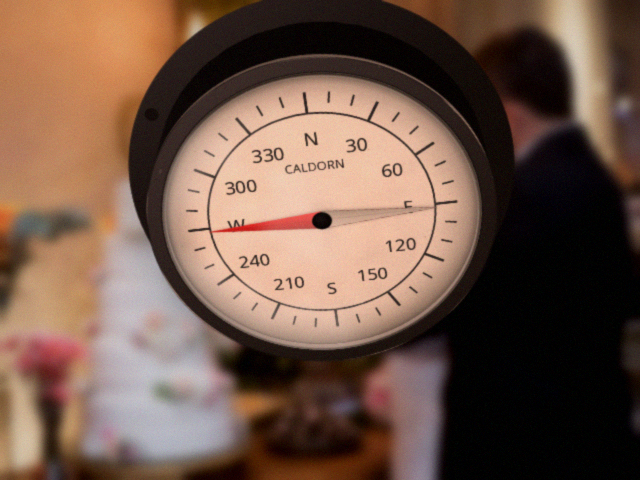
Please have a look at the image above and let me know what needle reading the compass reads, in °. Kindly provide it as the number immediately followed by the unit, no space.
270°
